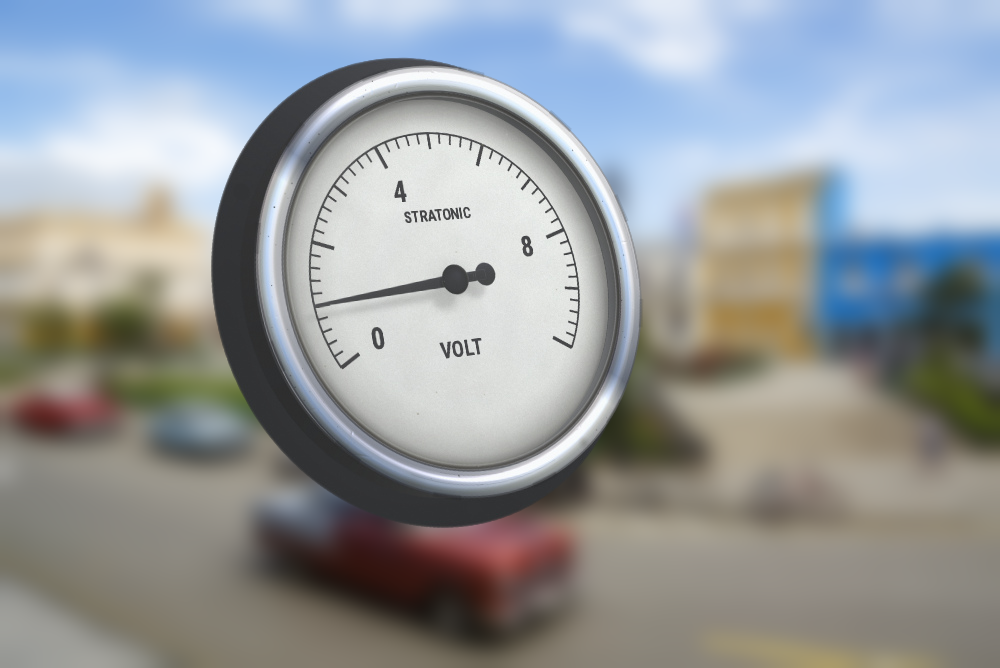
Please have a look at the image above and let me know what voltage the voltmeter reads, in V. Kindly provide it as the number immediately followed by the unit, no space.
1V
